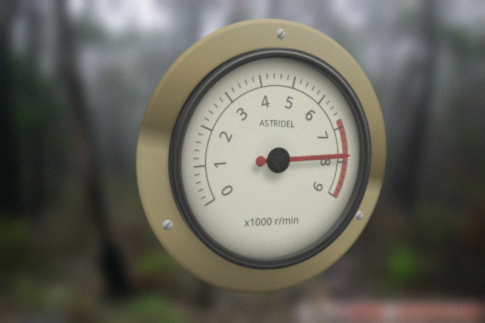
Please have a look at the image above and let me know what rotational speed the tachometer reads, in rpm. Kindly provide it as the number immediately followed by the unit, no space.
7800rpm
